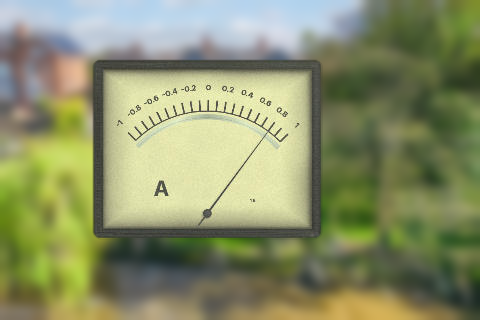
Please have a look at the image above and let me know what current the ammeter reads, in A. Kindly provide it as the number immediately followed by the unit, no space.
0.8A
